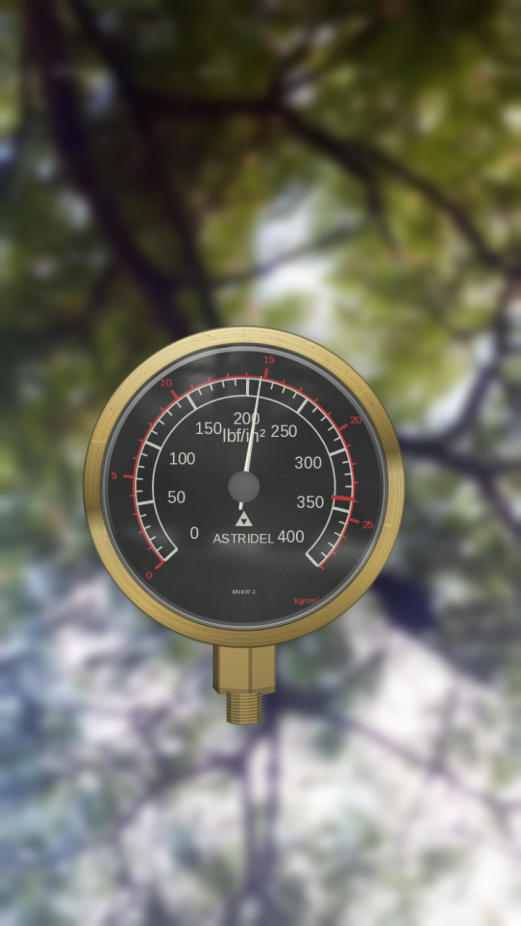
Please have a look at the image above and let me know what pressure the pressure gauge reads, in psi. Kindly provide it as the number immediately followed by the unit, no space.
210psi
